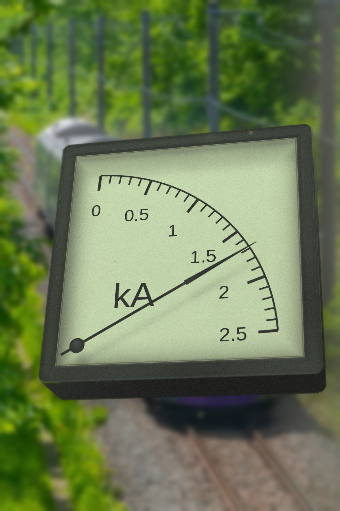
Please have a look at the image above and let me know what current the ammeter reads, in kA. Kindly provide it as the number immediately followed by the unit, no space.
1.7kA
